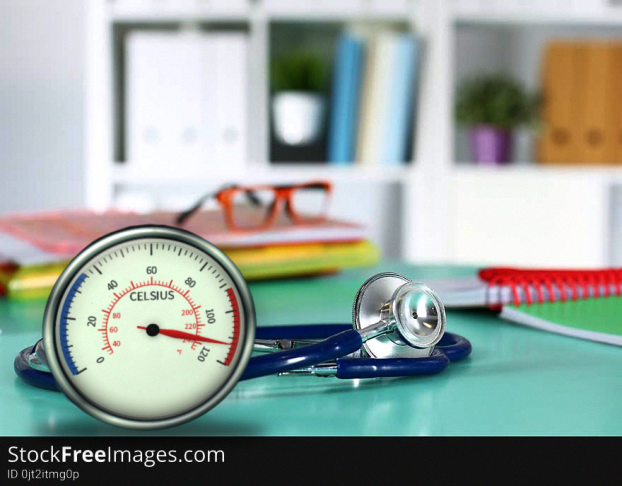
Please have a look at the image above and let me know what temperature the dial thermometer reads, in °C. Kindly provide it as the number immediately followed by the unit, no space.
112°C
